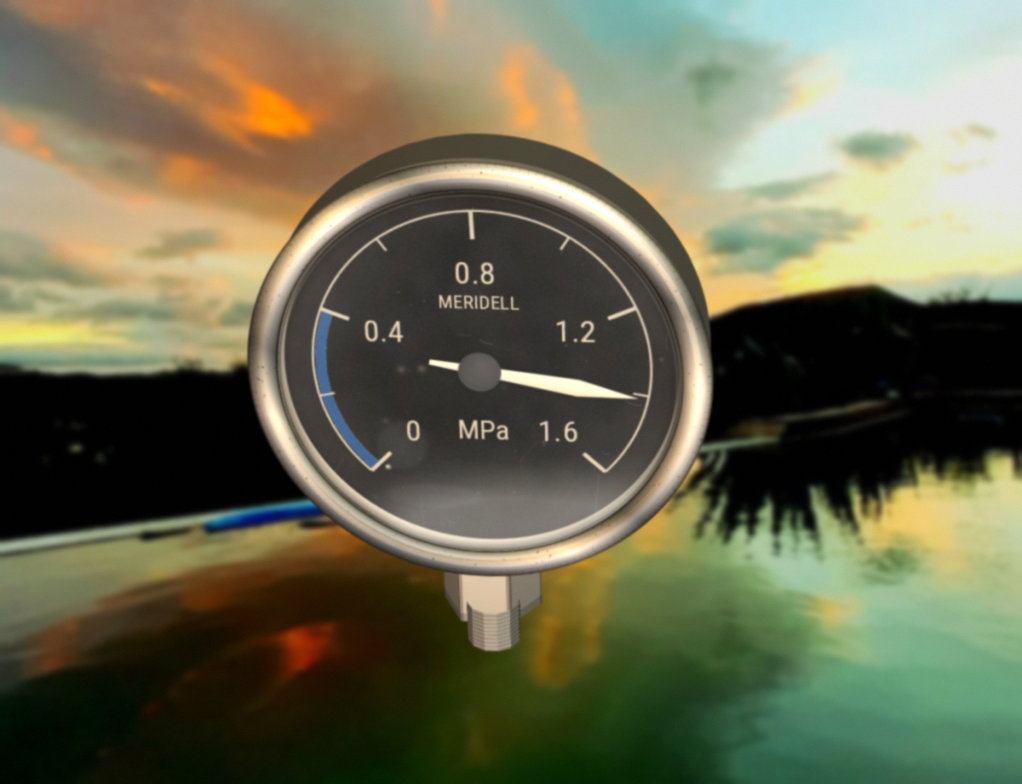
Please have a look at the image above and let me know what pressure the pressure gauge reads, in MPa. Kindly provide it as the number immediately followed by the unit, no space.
1.4MPa
